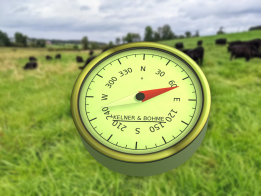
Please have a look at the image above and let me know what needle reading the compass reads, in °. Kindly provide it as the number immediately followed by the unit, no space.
70°
